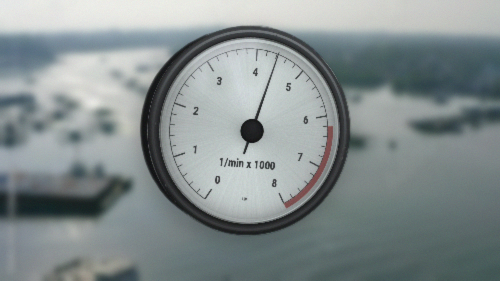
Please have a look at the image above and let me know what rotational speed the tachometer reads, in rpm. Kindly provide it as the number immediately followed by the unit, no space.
4400rpm
